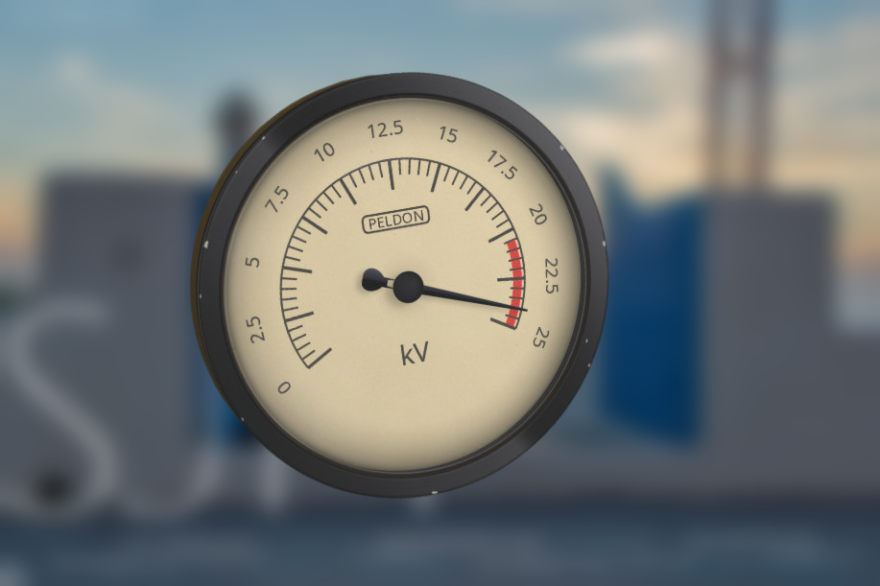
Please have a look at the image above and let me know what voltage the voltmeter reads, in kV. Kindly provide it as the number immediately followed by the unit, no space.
24kV
